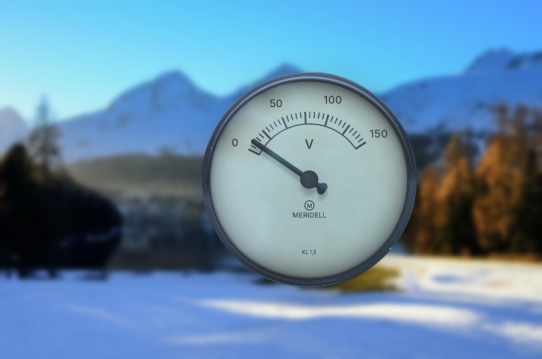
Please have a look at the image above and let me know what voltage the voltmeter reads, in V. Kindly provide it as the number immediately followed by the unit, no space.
10V
